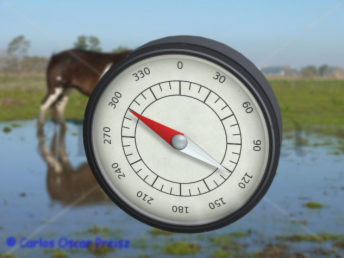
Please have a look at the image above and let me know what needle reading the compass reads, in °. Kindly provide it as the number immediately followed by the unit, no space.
300°
